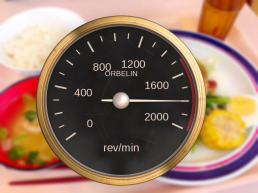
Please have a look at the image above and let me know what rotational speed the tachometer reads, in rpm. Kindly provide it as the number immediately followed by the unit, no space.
1800rpm
